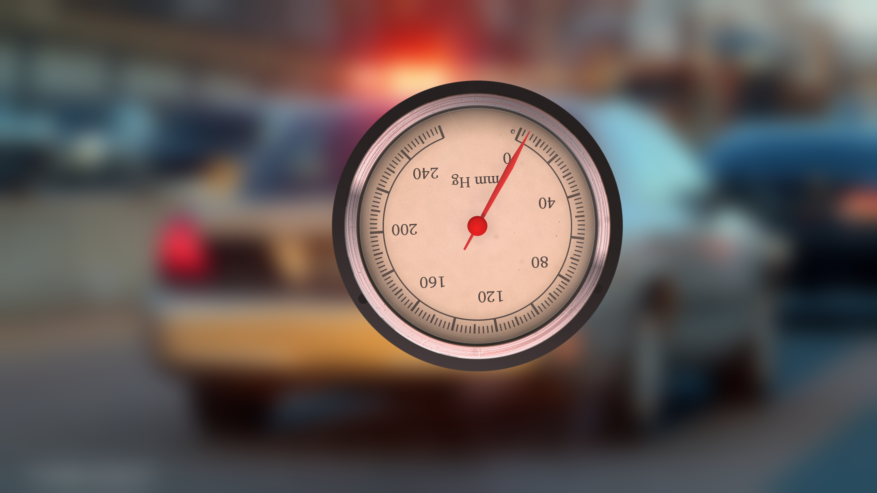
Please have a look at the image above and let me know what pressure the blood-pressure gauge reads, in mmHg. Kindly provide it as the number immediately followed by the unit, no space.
4mmHg
